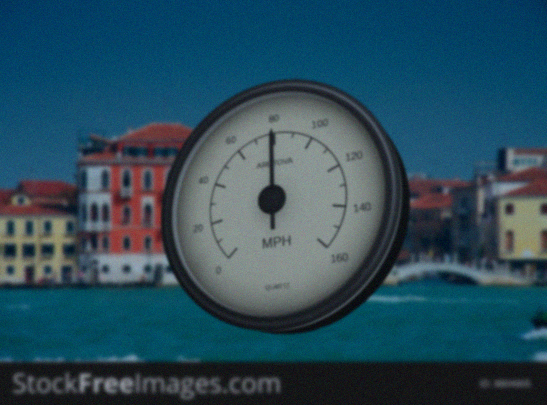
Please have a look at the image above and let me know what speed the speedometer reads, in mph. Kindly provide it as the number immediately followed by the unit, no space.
80mph
